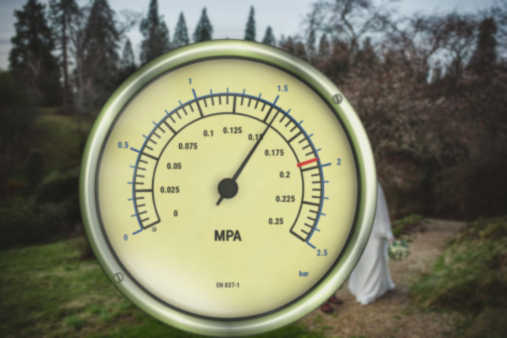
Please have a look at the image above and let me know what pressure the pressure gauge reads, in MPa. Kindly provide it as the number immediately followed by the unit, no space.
0.155MPa
